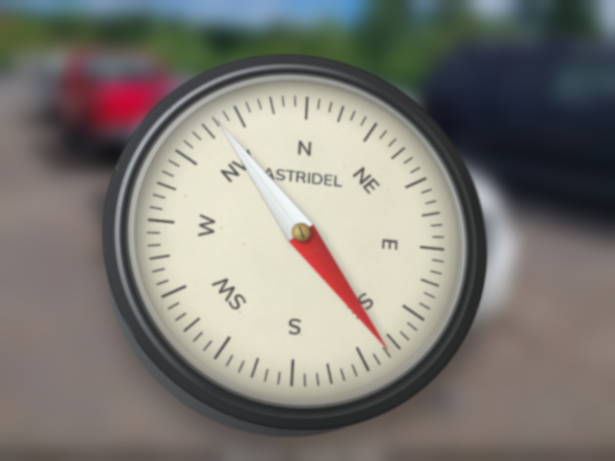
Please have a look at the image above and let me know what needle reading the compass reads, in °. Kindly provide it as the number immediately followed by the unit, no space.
140°
